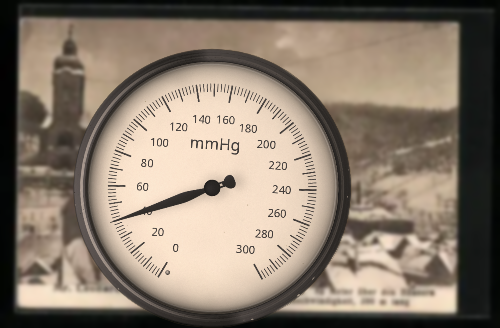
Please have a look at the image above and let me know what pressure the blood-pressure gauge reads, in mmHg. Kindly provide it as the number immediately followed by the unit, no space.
40mmHg
